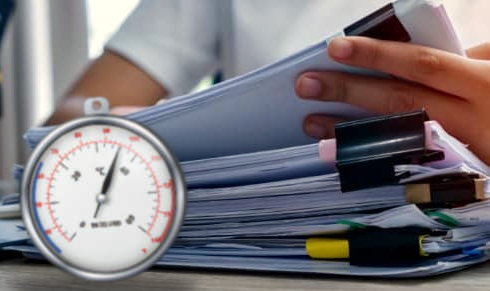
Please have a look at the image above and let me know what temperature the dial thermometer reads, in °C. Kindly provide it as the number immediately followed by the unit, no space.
36°C
